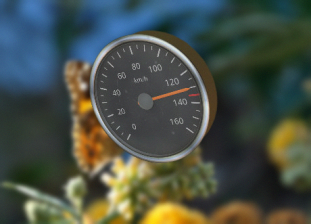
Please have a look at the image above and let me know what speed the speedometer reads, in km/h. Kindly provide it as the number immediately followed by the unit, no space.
130km/h
